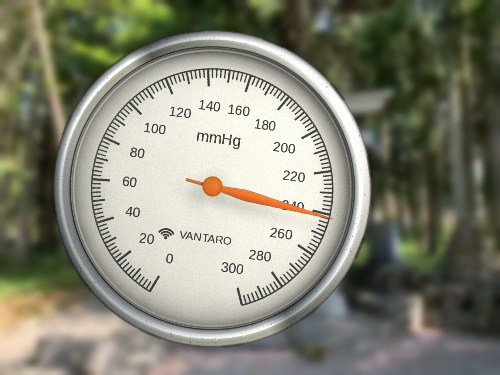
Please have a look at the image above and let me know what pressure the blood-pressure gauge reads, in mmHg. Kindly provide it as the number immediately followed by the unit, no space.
242mmHg
